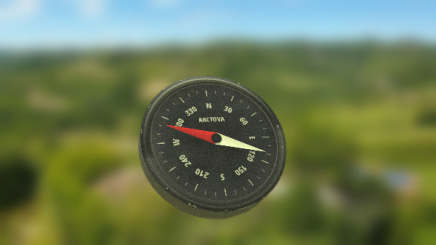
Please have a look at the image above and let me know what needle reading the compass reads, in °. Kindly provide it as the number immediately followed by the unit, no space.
290°
